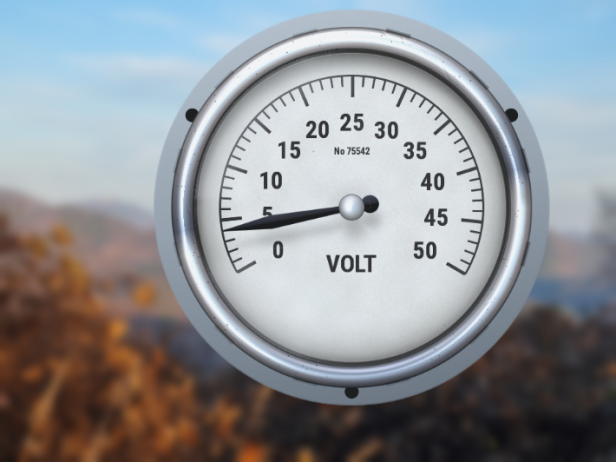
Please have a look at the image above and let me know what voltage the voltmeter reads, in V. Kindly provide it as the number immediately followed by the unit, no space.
4V
